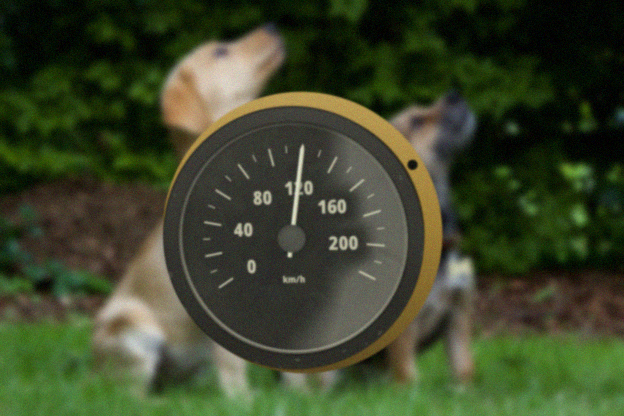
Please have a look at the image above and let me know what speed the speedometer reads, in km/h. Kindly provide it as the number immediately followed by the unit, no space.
120km/h
